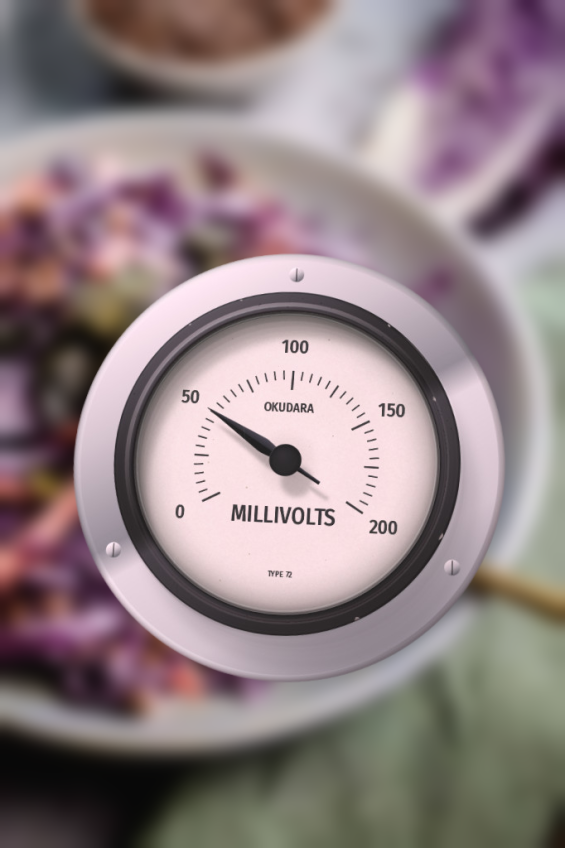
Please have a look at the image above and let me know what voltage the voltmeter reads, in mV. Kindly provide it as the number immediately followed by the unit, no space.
50mV
